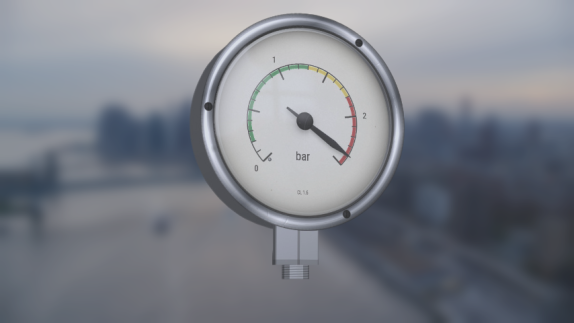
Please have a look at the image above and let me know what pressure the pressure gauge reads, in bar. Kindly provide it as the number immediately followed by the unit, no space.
2.4bar
